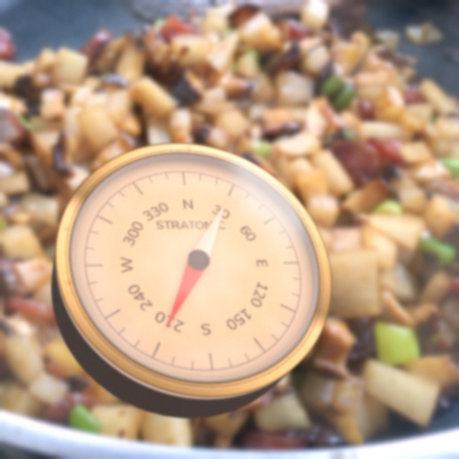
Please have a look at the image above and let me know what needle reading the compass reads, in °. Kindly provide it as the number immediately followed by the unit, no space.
210°
